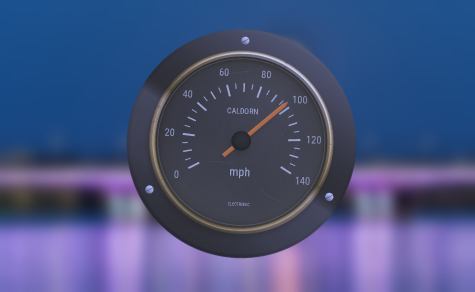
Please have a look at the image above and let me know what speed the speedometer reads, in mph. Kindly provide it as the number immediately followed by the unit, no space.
97.5mph
